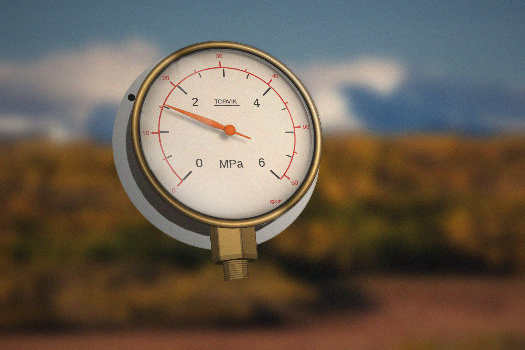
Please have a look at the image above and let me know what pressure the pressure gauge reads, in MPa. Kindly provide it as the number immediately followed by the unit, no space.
1.5MPa
